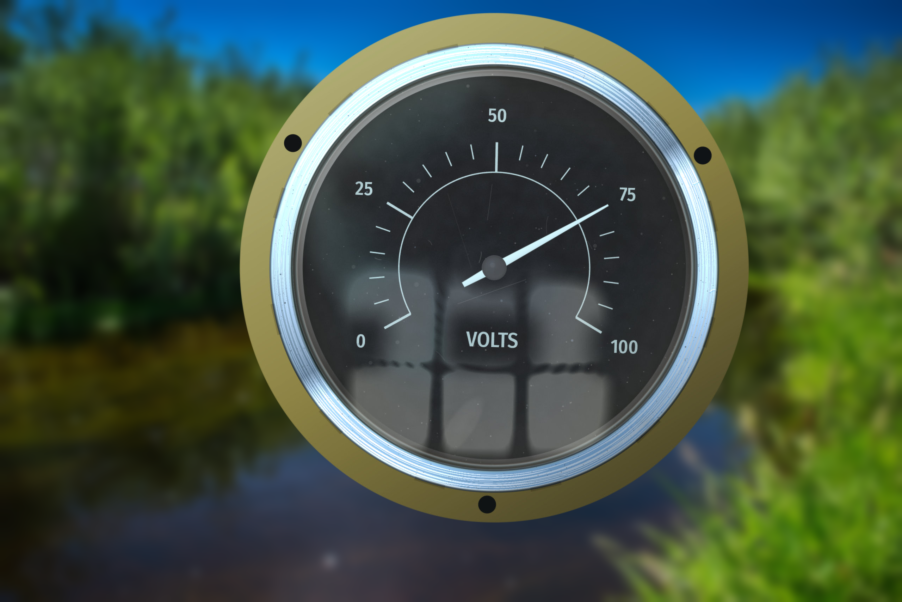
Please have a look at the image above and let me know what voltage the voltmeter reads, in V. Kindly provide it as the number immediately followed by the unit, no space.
75V
